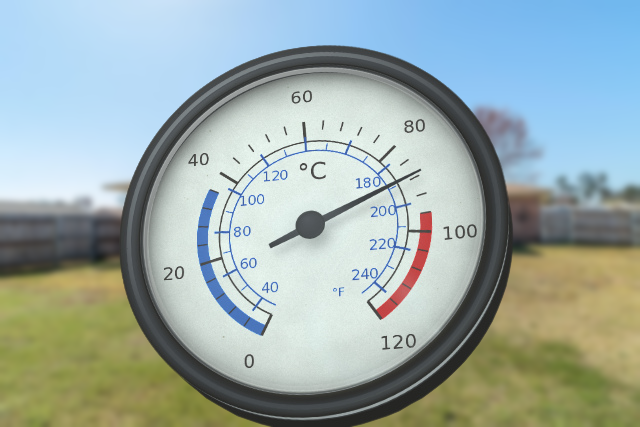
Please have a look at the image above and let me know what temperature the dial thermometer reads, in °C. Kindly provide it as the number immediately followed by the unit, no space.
88°C
